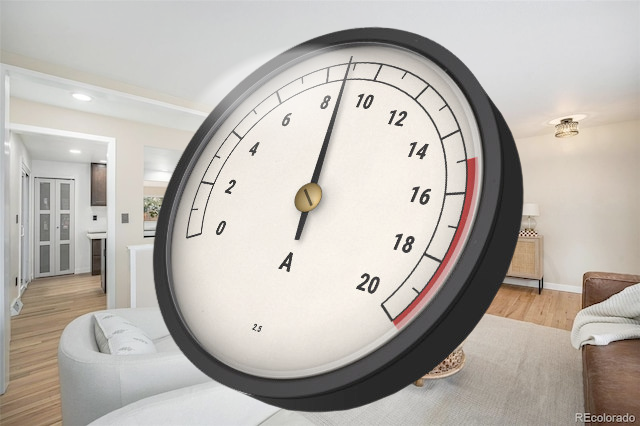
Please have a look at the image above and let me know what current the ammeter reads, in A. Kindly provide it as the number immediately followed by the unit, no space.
9A
